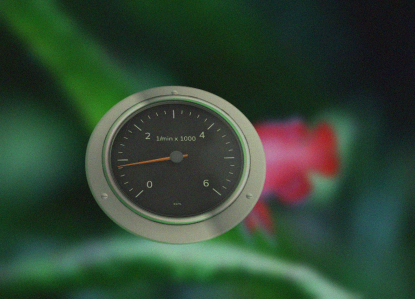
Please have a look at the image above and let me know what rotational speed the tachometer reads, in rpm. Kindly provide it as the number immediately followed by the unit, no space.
800rpm
